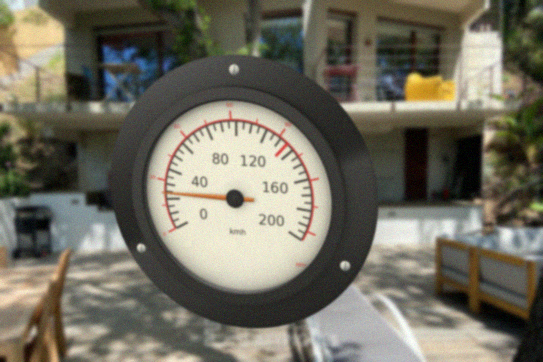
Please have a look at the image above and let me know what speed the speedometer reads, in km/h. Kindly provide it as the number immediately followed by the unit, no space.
25km/h
